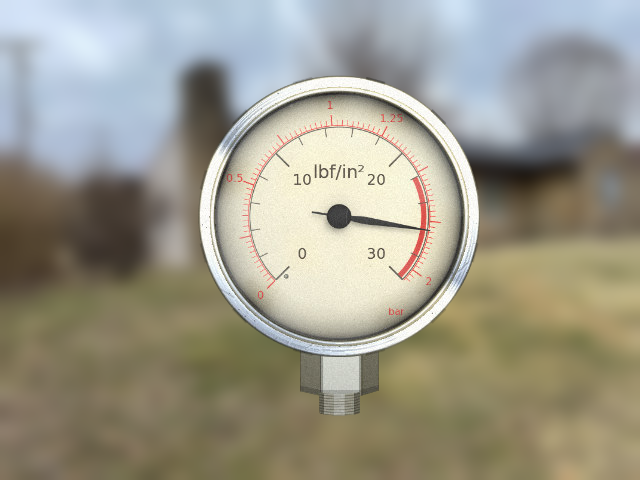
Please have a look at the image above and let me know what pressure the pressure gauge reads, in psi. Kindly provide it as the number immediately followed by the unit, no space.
26psi
